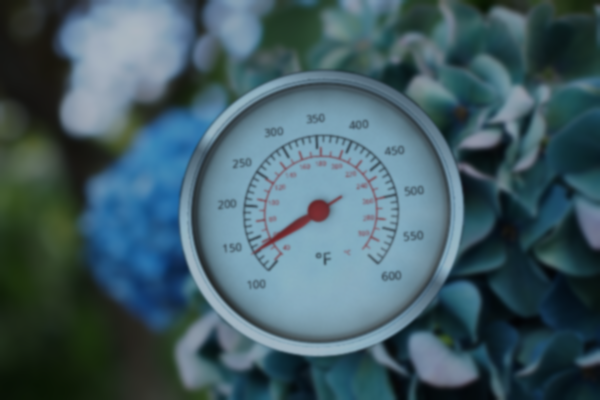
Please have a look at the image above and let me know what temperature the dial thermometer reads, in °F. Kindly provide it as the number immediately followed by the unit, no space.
130°F
